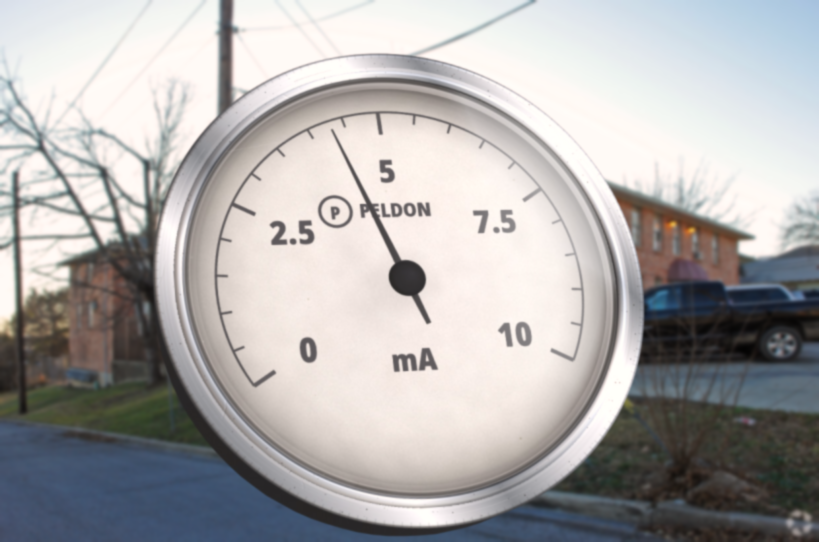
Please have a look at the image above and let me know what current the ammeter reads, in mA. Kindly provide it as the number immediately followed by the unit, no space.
4.25mA
